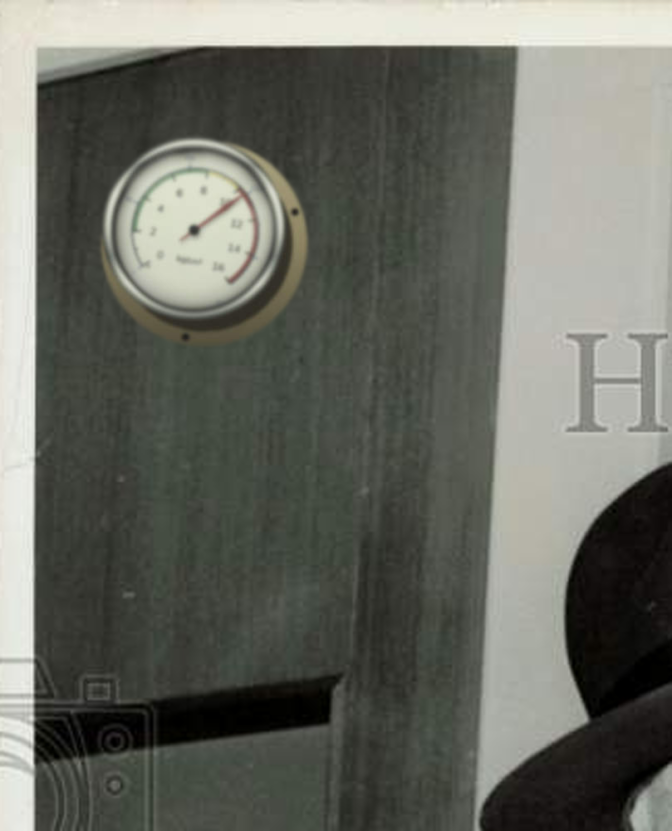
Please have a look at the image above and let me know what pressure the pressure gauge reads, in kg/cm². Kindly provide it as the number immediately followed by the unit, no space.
10.5kg/cm²
